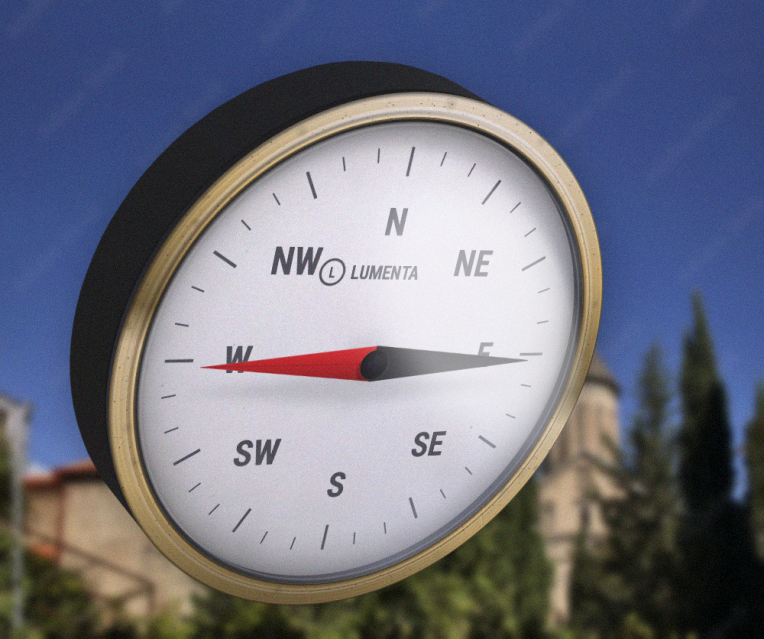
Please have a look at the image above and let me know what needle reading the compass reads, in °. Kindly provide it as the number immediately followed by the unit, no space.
270°
